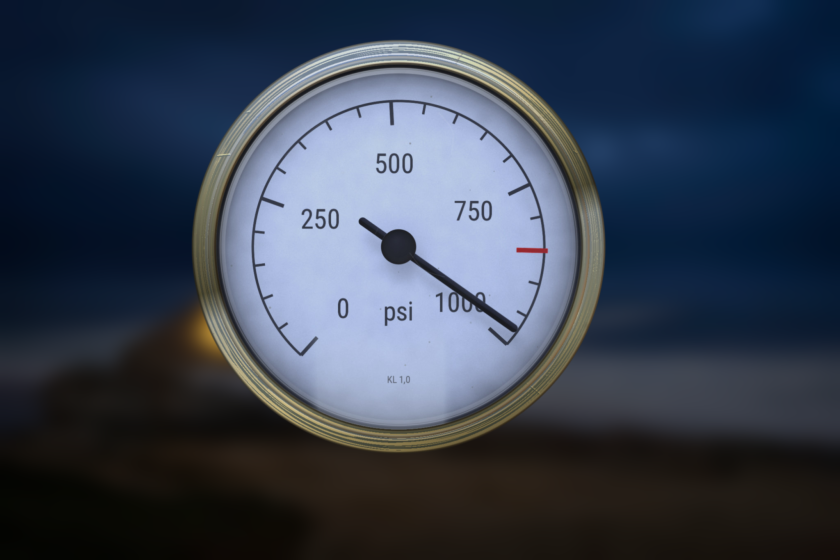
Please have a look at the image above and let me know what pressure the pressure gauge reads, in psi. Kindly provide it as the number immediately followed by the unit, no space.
975psi
